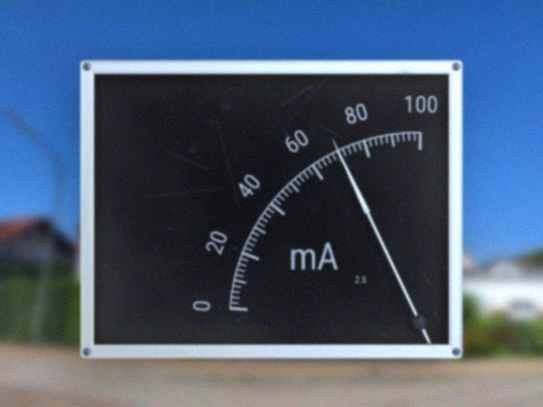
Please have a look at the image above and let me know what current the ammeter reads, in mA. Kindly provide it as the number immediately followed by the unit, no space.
70mA
